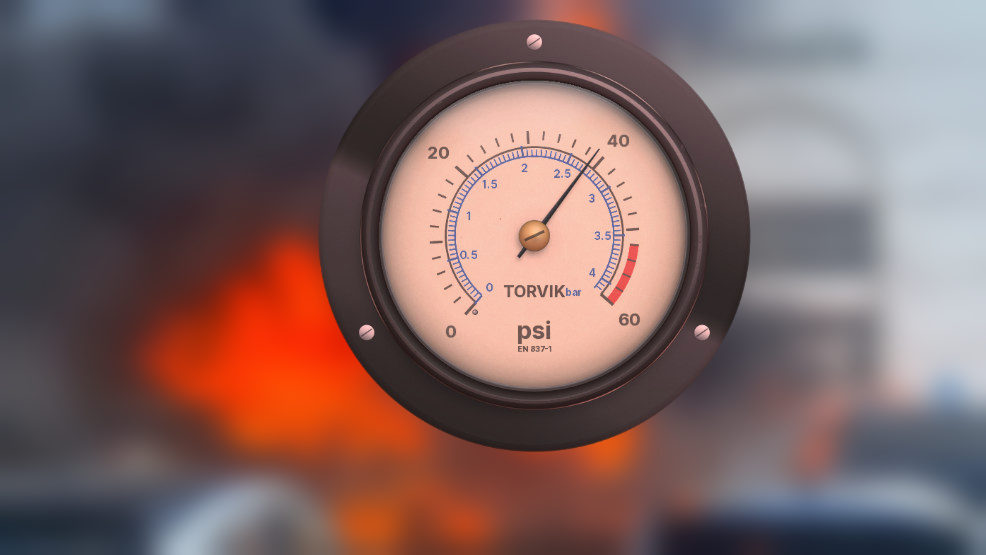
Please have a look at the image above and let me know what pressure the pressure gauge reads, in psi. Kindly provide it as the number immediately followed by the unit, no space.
39psi
